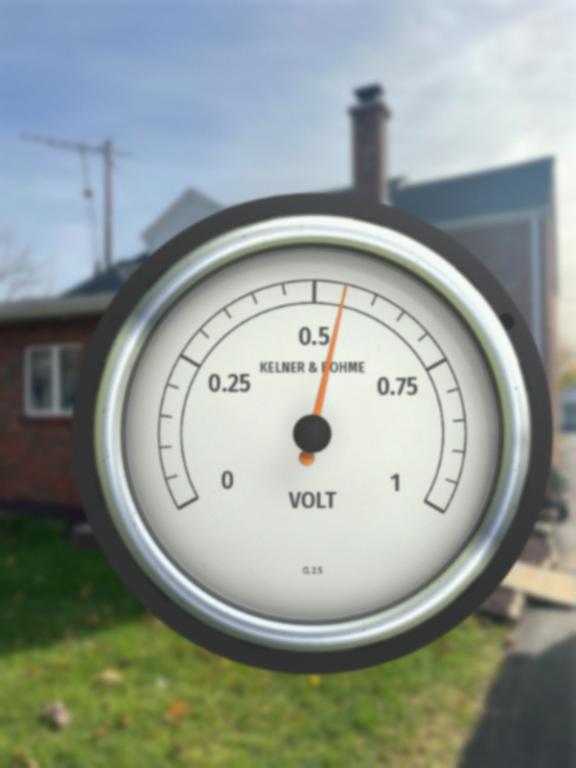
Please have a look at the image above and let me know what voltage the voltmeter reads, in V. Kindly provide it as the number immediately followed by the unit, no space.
0.55V
